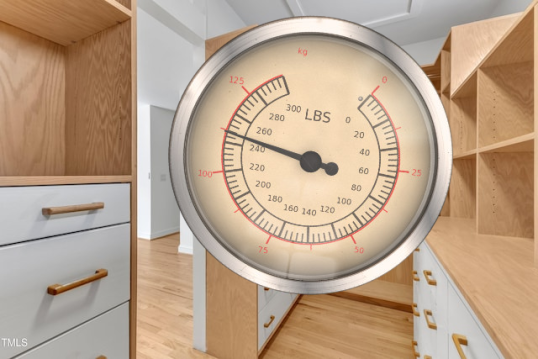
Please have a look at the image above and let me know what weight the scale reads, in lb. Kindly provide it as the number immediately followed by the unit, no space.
248lb
